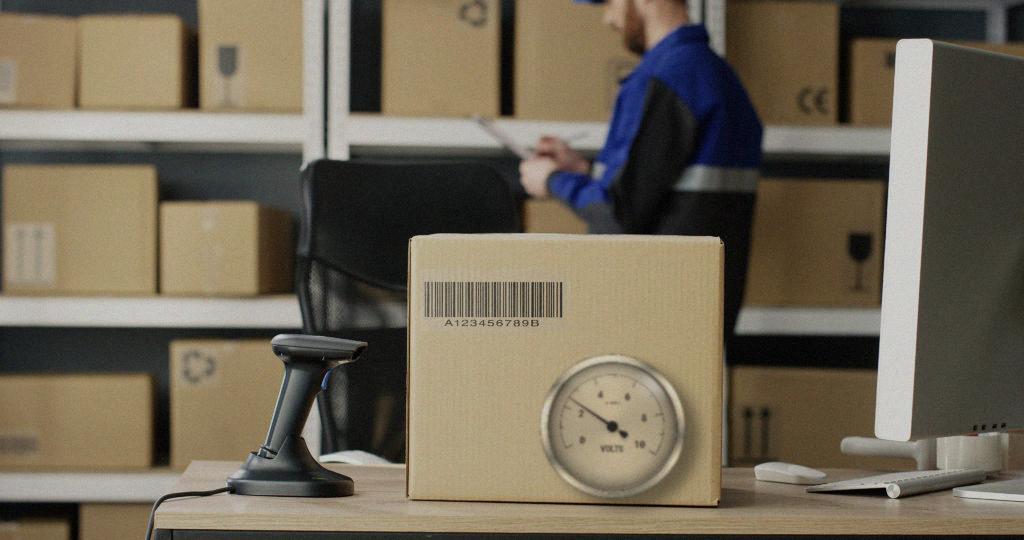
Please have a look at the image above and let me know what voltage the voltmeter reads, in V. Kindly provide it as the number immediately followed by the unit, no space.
2.5V
